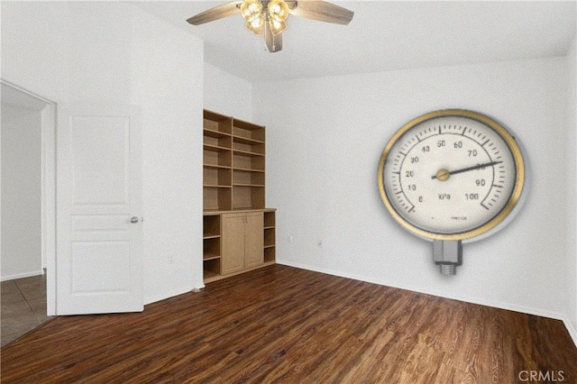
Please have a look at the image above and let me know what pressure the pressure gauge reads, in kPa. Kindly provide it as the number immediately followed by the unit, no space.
80kPa
